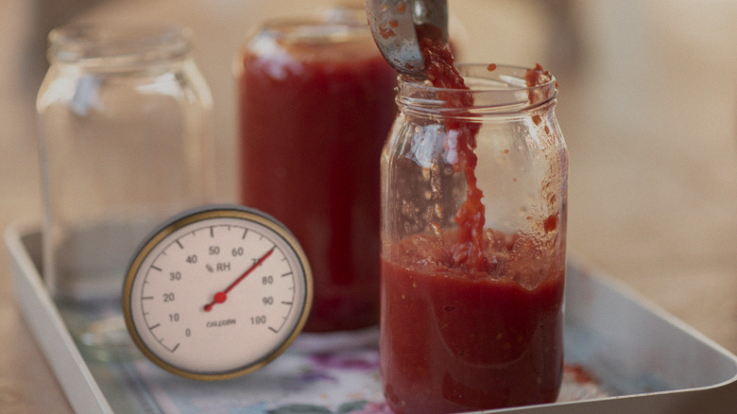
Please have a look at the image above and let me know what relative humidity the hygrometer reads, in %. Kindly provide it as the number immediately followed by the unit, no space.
70%
